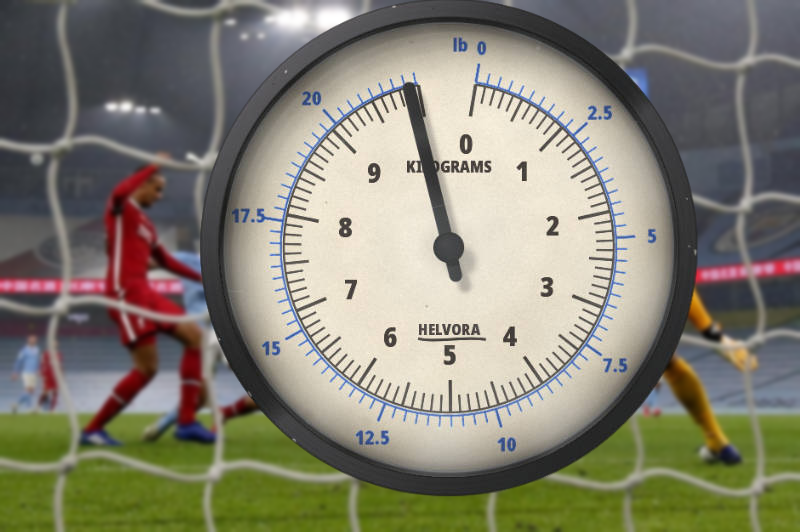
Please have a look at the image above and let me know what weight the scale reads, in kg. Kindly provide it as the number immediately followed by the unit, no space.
9.9kg
